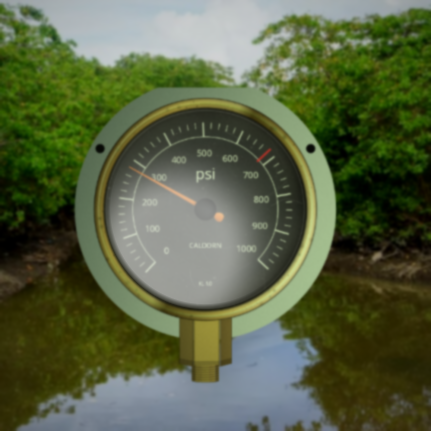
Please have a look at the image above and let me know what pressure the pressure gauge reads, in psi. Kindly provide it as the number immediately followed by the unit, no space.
280psi
